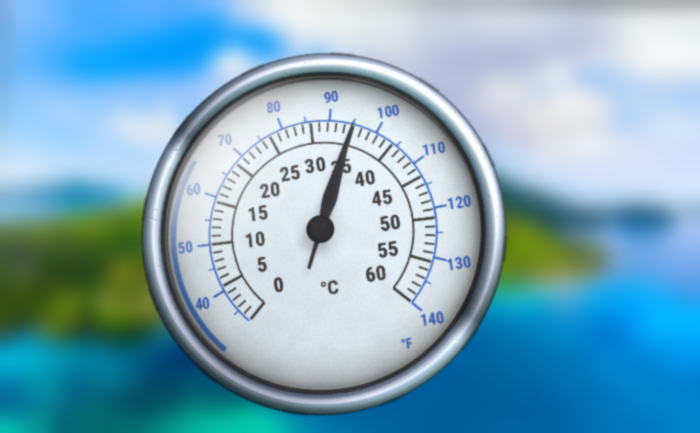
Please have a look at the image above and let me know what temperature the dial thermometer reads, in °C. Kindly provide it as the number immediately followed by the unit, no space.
35°C
